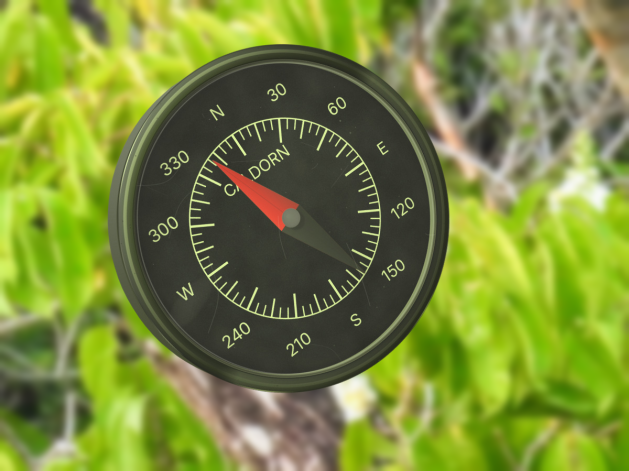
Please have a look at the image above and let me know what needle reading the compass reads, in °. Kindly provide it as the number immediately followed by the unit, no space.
340°
